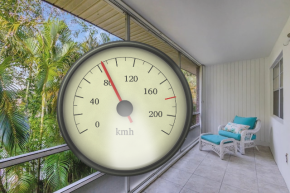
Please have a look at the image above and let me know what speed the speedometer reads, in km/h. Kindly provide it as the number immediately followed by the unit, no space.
85km/h
